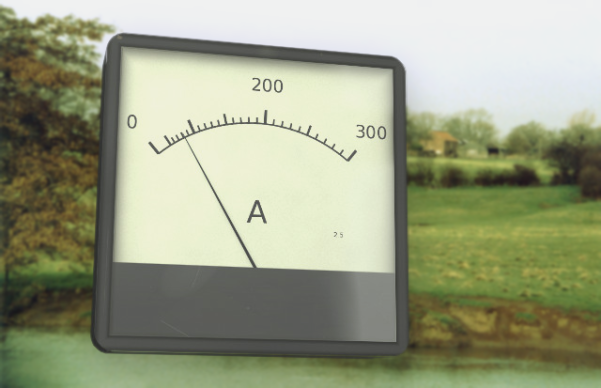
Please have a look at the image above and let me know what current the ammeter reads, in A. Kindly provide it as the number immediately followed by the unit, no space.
80A
